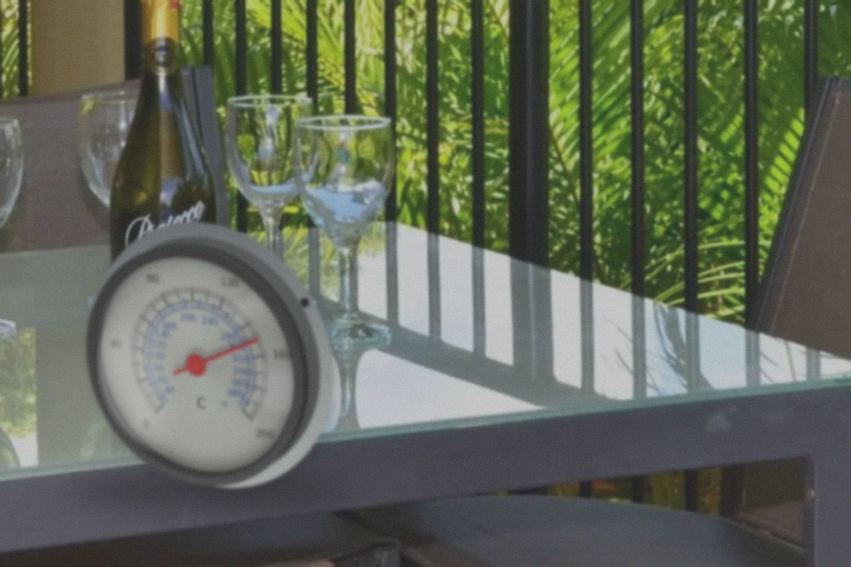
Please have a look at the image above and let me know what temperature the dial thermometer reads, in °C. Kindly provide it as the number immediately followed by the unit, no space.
150°C
